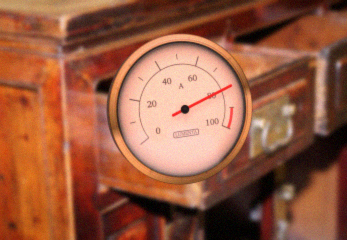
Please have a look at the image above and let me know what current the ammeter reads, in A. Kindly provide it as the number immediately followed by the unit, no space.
80A
